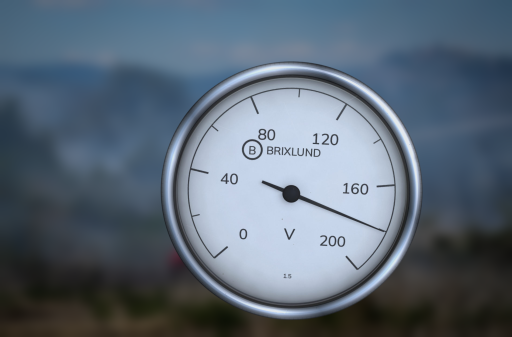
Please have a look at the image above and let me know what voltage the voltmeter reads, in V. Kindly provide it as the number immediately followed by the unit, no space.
180V
